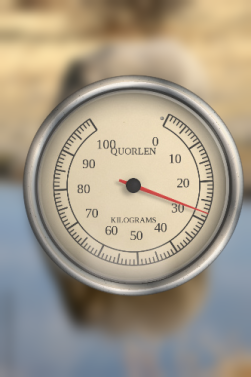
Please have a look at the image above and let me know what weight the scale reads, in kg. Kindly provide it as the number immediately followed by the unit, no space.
28kg
